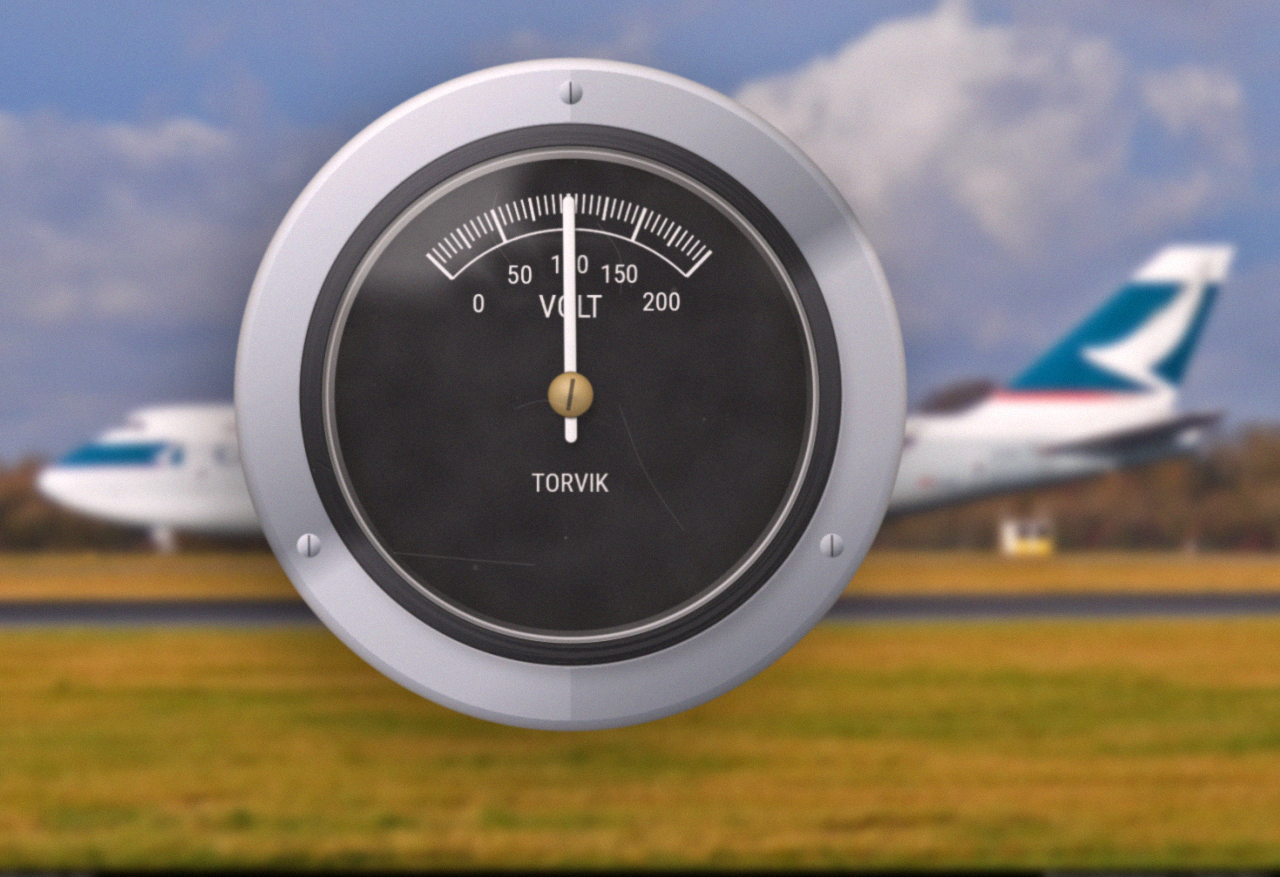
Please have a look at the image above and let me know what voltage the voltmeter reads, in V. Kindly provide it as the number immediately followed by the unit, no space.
100V
